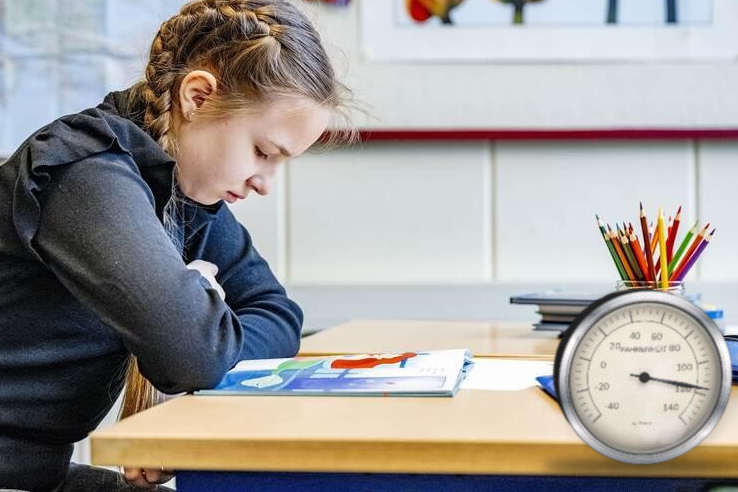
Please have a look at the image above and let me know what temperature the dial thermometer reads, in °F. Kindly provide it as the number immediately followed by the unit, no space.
116°F
